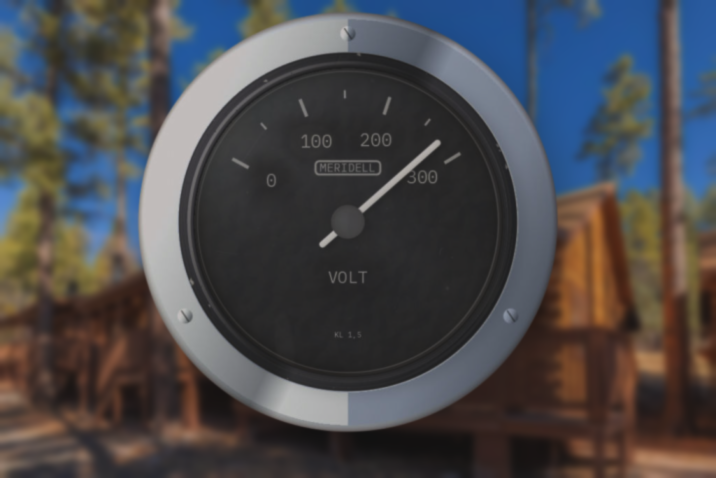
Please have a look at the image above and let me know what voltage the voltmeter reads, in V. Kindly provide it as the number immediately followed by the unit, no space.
275V
